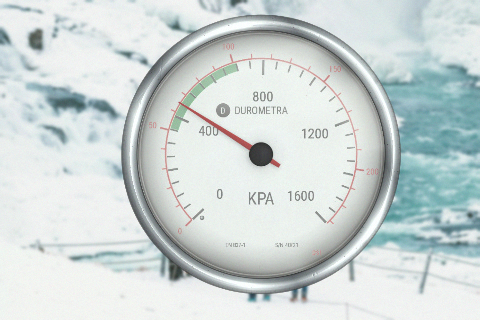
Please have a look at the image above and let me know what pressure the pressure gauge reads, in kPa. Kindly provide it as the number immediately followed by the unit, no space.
450kPa
